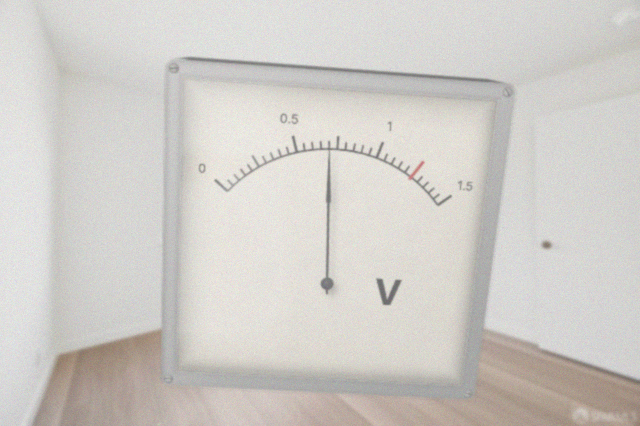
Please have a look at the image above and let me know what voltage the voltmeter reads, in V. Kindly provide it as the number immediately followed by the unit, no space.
0.7V
